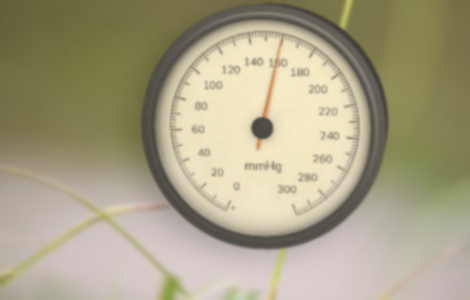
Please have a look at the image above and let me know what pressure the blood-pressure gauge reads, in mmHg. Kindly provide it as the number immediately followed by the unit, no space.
160mmHg
